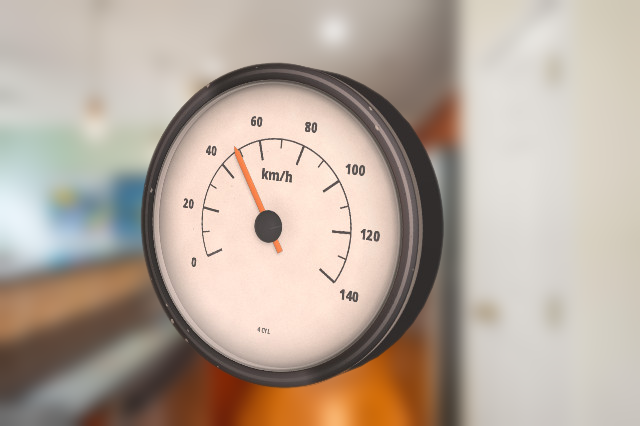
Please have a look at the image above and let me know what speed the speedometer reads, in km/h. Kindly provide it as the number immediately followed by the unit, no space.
50km/h
